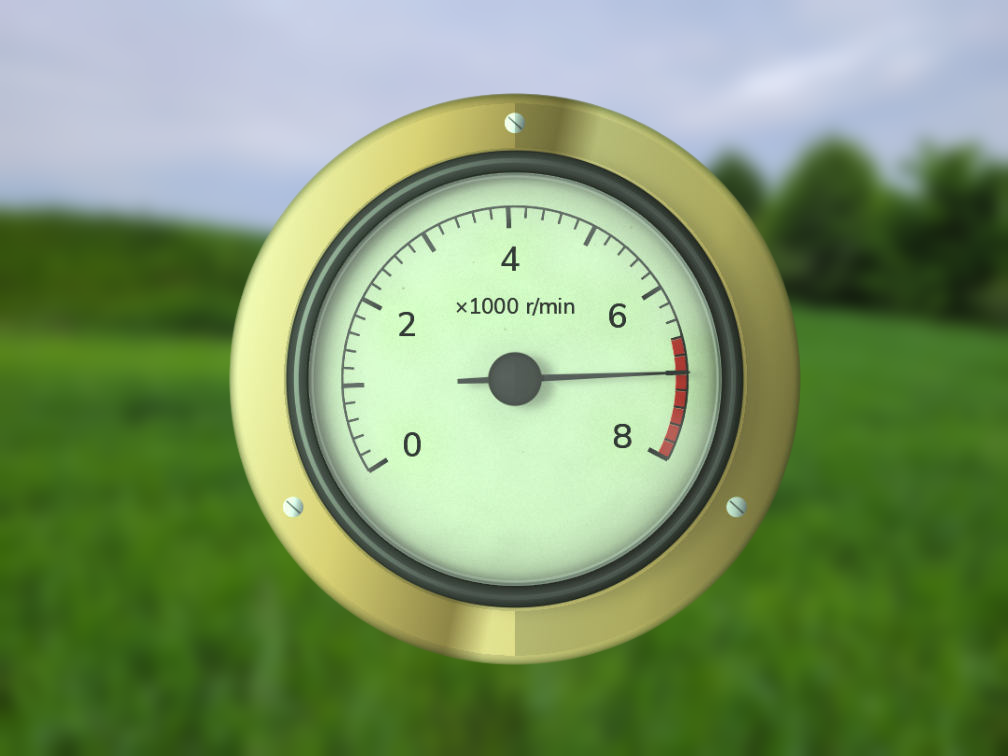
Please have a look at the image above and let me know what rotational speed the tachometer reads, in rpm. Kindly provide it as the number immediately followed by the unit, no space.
7000rpm
